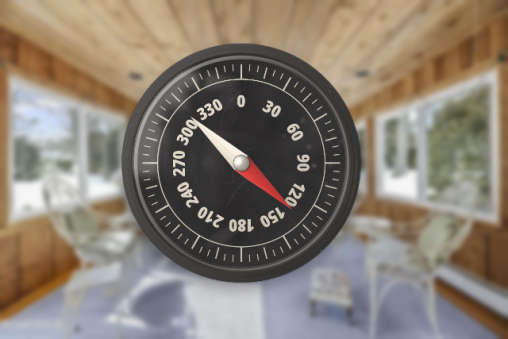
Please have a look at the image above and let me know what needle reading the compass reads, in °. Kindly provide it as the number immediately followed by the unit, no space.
132.5°
